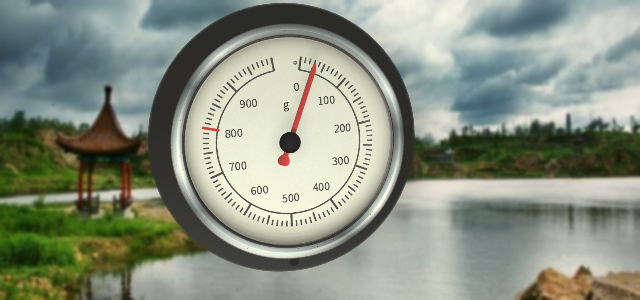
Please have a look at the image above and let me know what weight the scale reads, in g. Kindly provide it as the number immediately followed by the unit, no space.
30g
